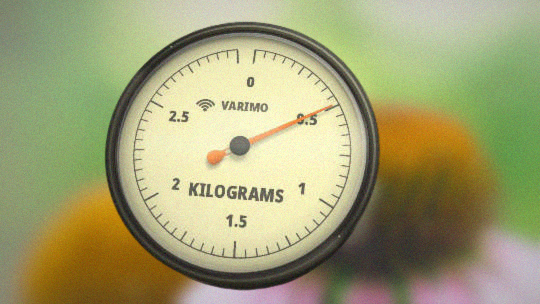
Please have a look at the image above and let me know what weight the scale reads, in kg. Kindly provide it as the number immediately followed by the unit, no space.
0.5kg
